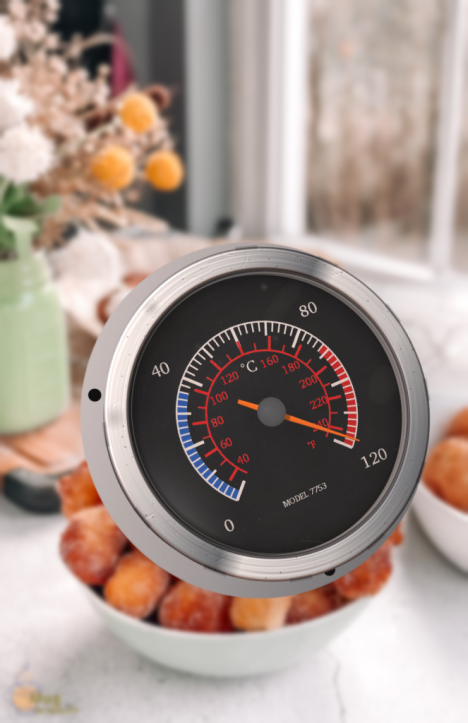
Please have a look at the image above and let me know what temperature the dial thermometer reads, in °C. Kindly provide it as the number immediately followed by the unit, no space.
118°C
